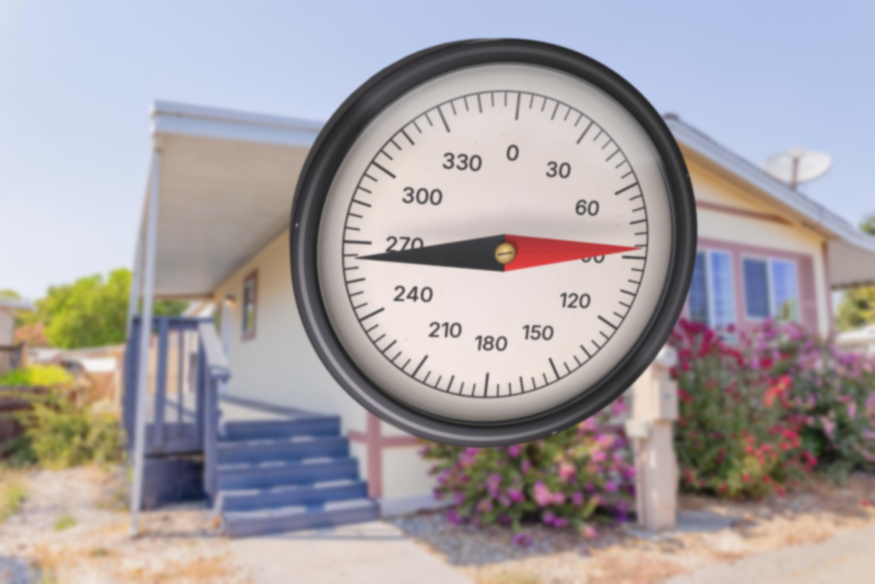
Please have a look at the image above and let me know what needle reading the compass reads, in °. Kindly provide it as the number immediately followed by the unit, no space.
85°
